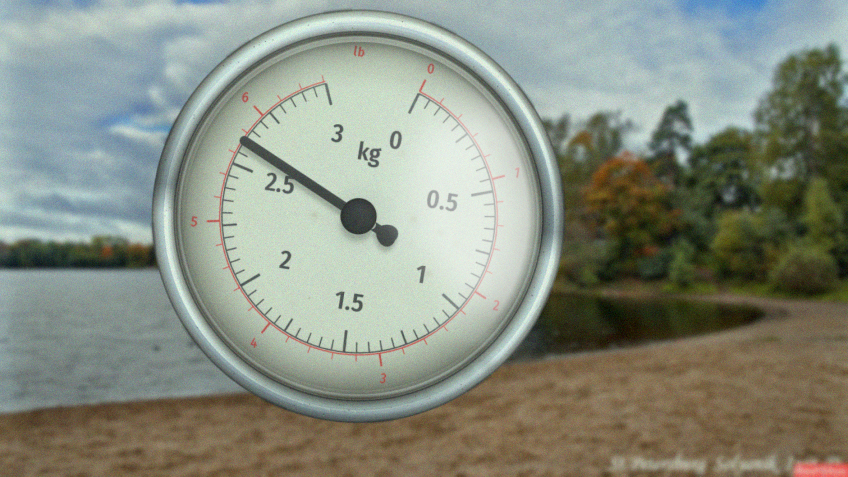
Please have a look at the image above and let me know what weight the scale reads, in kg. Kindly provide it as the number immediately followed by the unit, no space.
2.6kg
